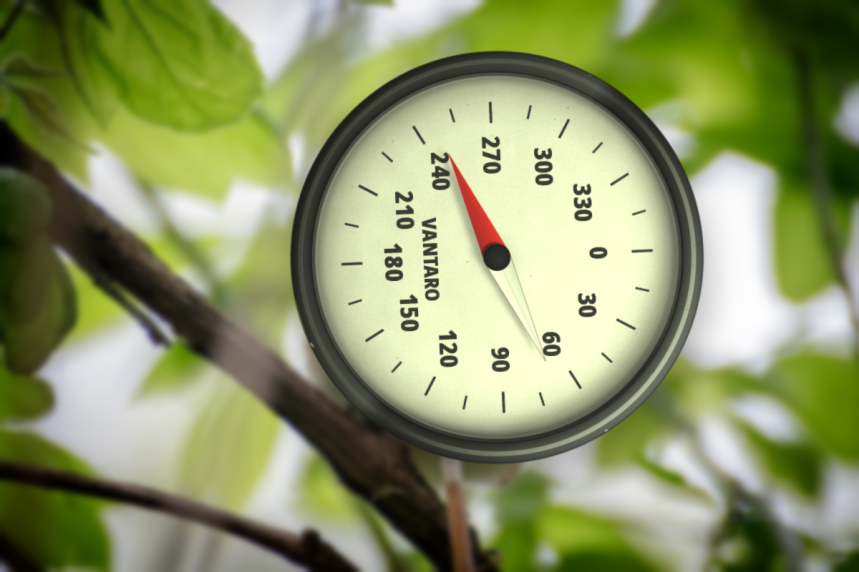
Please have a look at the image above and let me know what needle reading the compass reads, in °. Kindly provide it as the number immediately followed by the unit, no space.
247.5°
